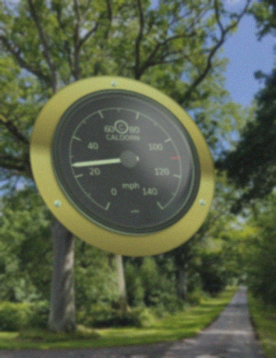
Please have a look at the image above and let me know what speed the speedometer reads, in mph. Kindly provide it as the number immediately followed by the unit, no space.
25mph
